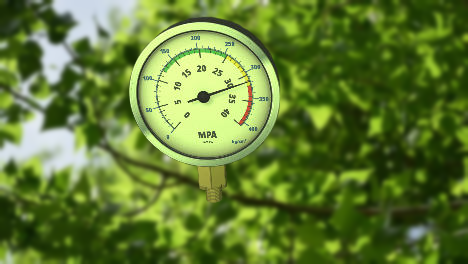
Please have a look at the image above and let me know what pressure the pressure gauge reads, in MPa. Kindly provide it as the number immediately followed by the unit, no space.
31MPa
